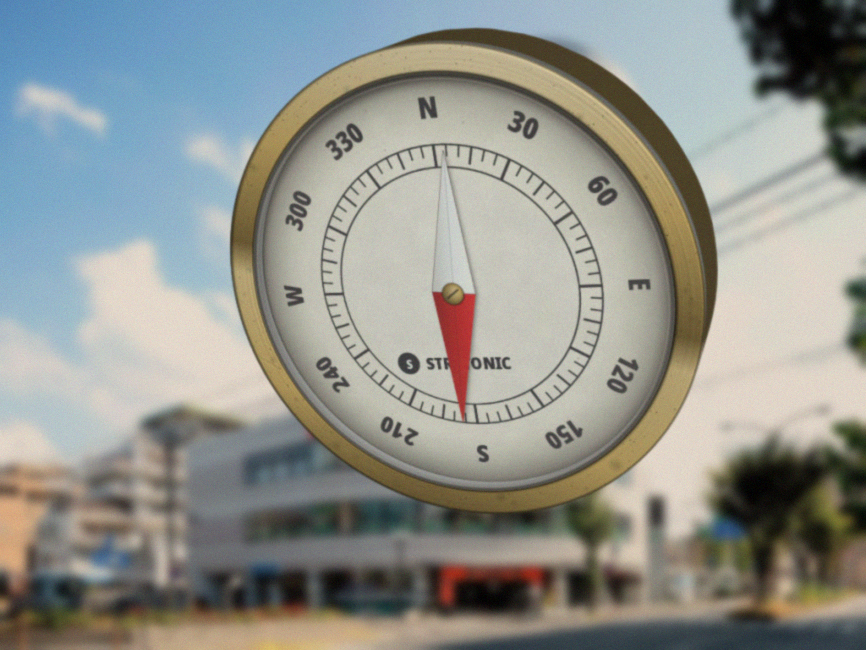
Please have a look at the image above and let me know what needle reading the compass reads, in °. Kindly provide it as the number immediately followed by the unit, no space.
185°
